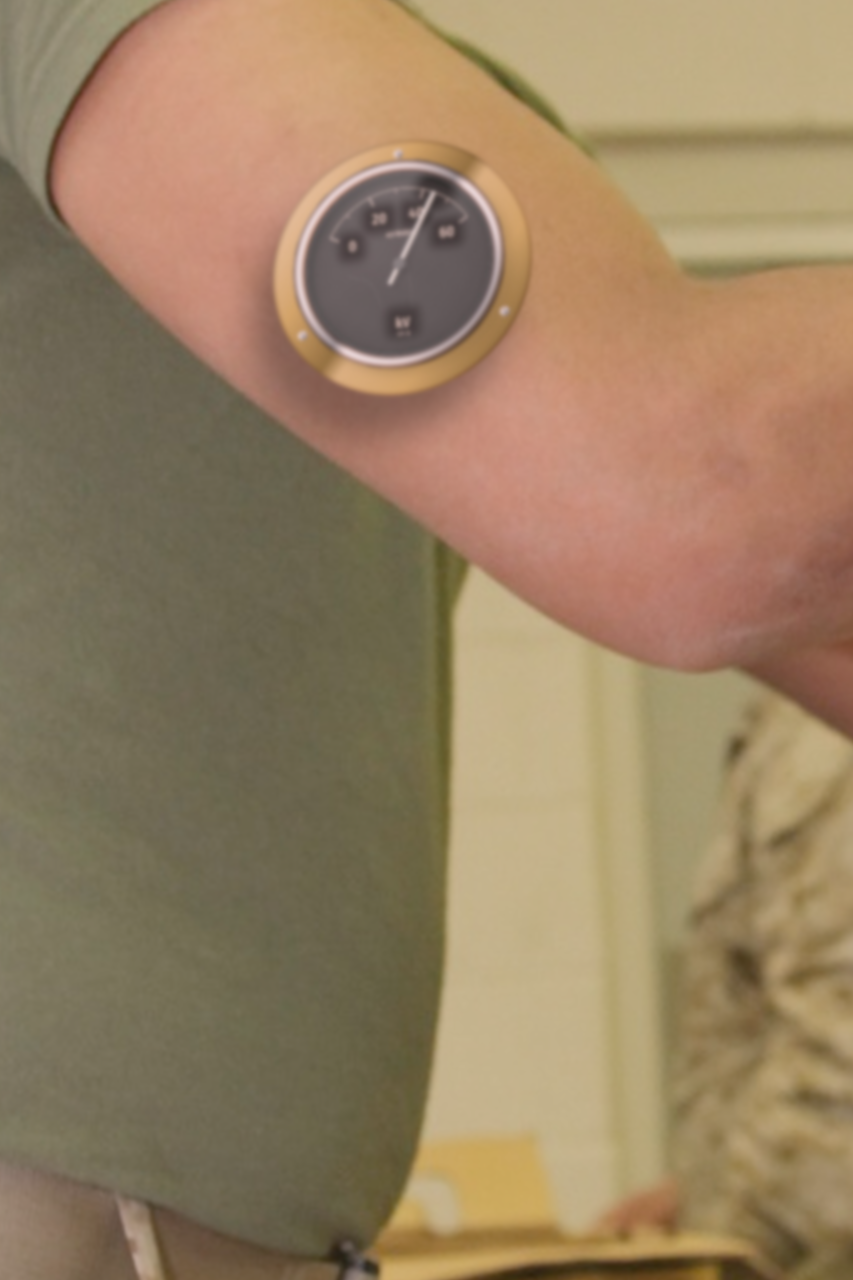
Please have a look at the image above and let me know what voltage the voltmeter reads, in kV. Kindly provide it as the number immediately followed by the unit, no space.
45kV
